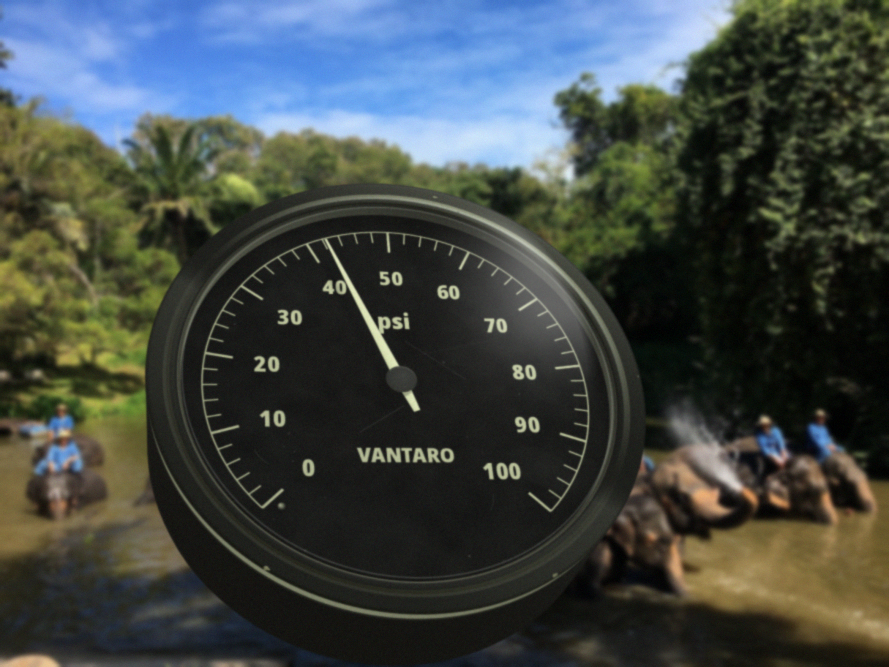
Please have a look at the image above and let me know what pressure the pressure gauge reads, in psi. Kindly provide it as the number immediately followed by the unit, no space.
42psi
